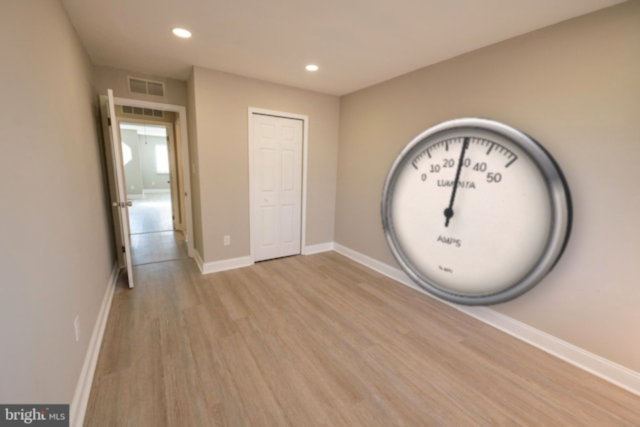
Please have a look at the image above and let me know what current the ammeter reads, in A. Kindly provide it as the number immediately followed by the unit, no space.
30A
